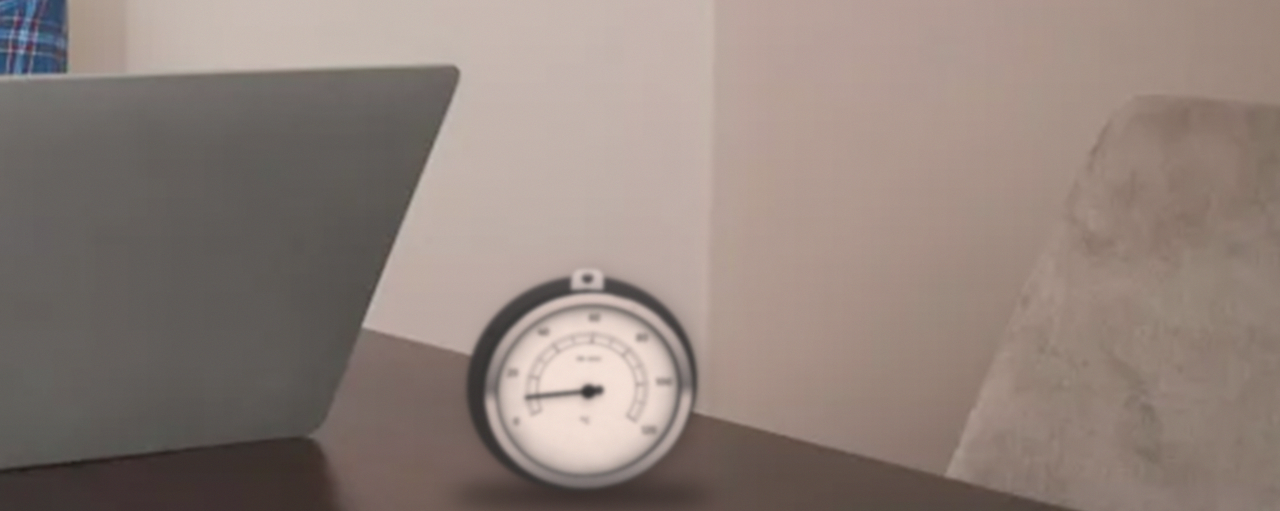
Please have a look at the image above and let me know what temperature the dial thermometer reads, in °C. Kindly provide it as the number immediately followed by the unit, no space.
10°C
